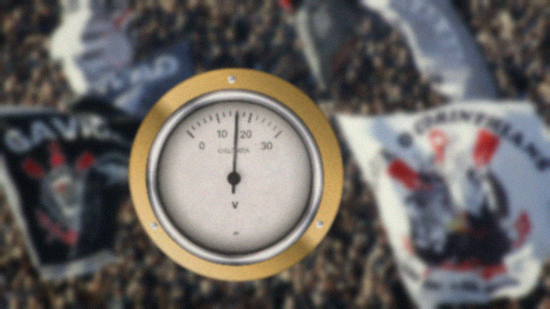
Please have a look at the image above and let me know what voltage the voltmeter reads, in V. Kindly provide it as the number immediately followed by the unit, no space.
16V
